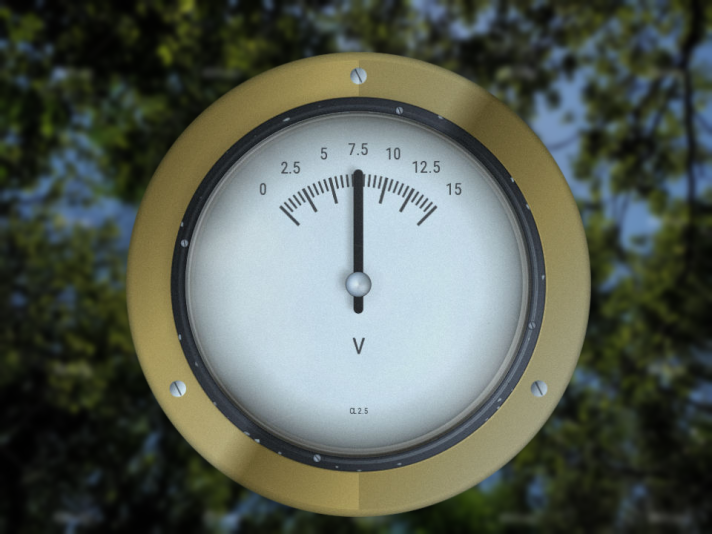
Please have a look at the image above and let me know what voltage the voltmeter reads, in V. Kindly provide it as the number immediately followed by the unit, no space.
7.5V
